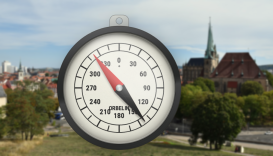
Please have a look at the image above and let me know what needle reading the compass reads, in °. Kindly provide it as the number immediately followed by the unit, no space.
322.5°
